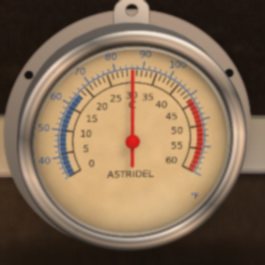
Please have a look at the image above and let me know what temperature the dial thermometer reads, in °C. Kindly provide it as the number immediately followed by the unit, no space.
30°C
